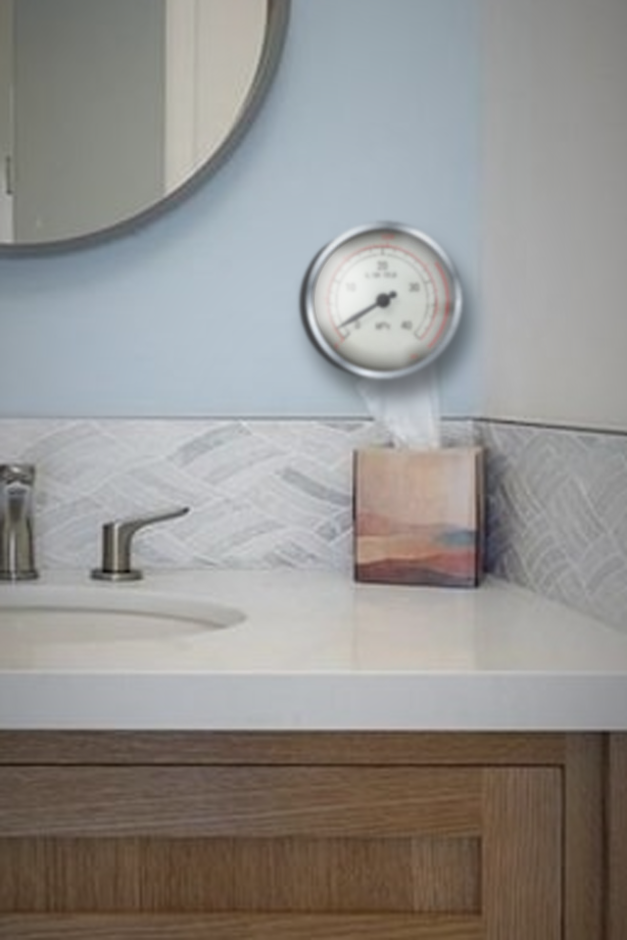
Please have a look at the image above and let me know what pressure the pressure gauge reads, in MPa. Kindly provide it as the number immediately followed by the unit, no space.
2MPa
